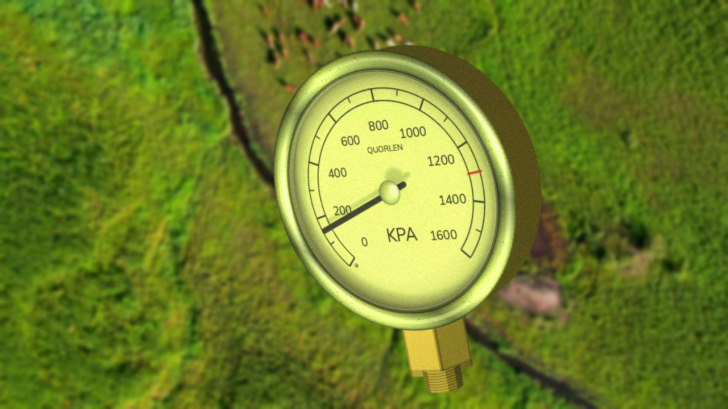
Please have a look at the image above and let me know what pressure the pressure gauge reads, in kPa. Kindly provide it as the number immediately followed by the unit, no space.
150kPa
